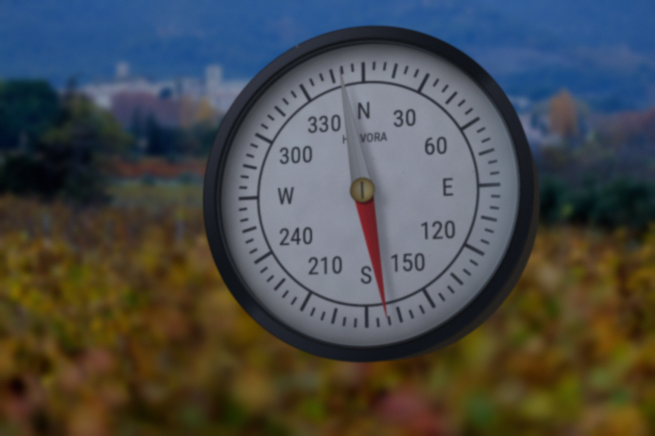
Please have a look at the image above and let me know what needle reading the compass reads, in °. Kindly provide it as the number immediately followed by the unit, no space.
170°
